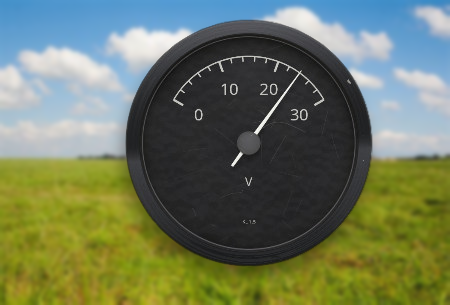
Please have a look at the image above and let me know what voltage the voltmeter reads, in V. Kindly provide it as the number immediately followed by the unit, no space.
24V
